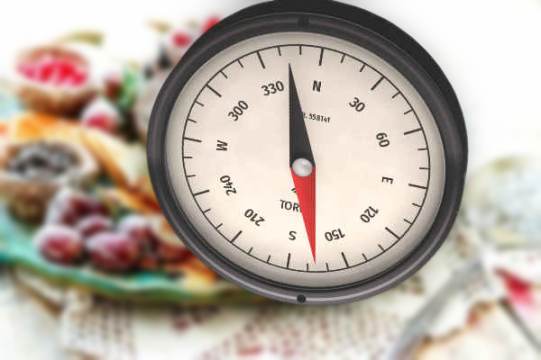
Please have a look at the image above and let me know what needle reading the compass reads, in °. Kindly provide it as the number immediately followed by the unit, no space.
165°
